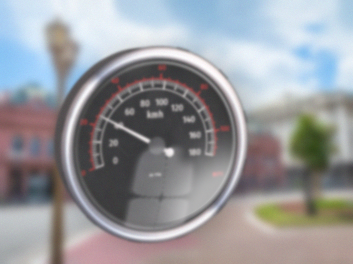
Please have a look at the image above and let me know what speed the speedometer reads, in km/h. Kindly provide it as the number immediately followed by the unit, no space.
40km/h
